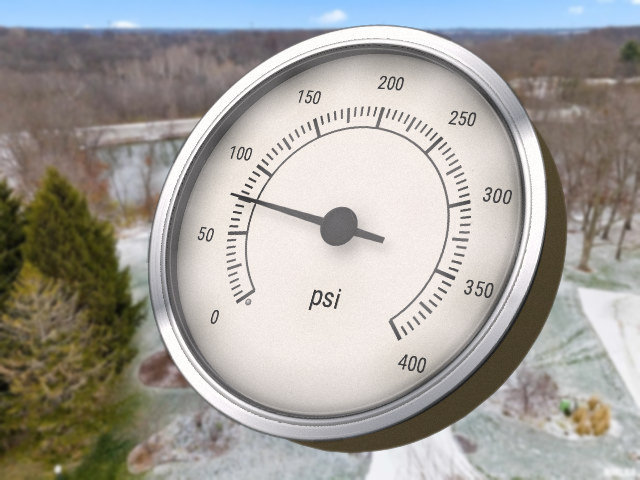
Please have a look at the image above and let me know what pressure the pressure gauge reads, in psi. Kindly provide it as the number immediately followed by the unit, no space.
75psi
